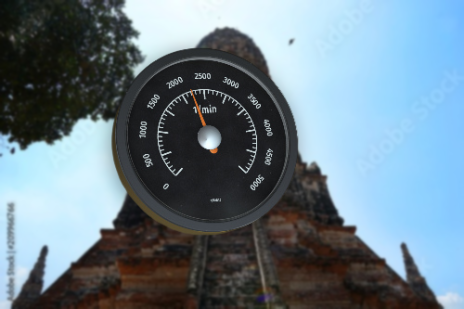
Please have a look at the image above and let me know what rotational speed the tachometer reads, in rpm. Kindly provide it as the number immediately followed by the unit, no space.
2200rpm
